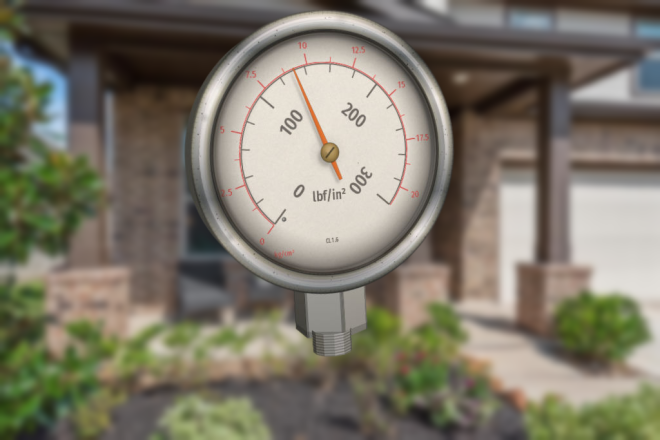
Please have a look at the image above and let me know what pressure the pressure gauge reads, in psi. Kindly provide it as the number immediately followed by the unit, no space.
130psi
